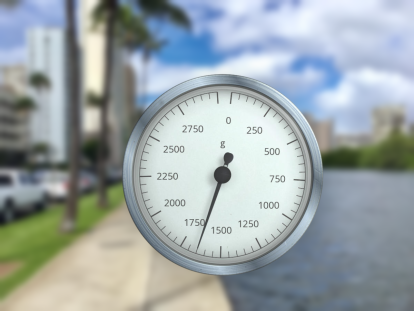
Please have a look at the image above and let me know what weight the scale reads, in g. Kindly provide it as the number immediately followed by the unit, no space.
1650g
